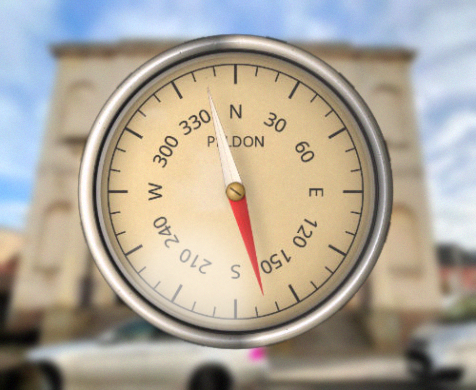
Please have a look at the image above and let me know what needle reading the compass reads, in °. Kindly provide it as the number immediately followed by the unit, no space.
165°
